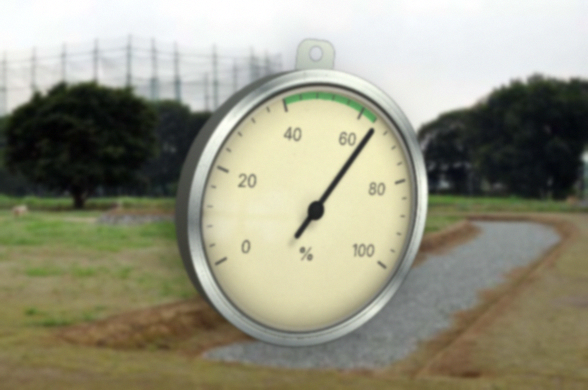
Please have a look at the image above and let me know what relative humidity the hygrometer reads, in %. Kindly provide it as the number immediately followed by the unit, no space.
64%
